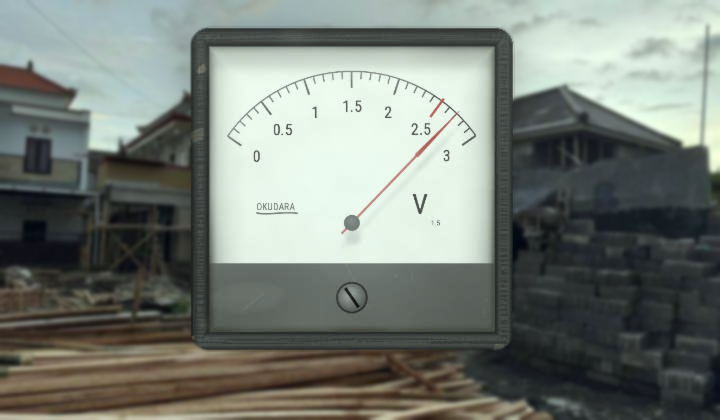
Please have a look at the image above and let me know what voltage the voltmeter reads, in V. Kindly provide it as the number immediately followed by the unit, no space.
2.7V
